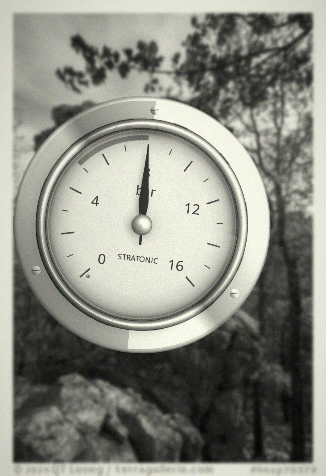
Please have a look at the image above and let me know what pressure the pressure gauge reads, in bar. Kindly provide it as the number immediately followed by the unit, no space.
8bar
